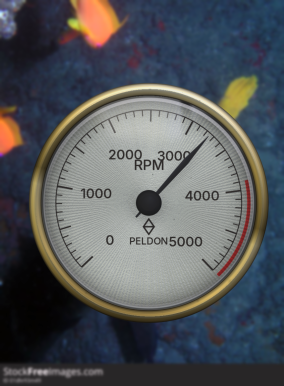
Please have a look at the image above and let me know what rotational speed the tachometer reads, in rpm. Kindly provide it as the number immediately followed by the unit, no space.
3250rpm
